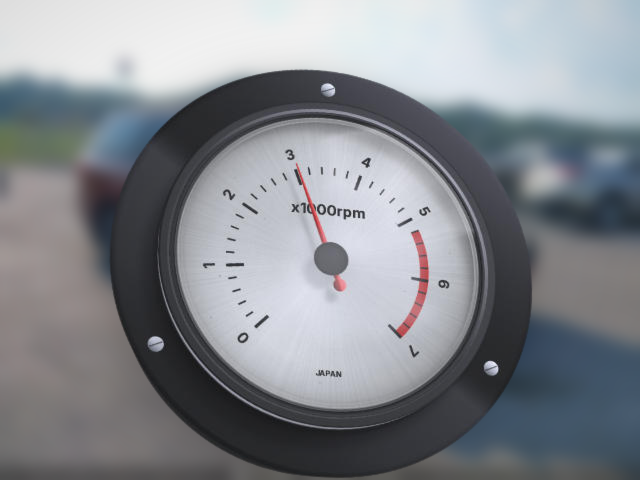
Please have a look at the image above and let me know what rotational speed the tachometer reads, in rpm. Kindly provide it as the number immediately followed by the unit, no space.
3000rpm
